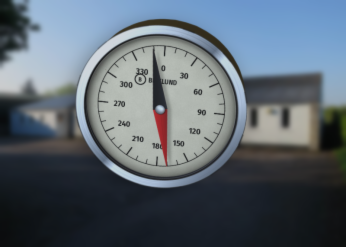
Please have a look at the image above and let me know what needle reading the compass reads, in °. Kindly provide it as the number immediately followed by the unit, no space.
170°
